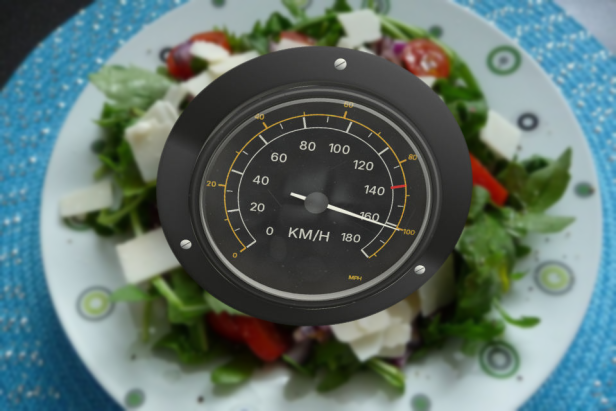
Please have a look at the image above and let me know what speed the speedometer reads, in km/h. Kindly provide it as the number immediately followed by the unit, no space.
160km/h
